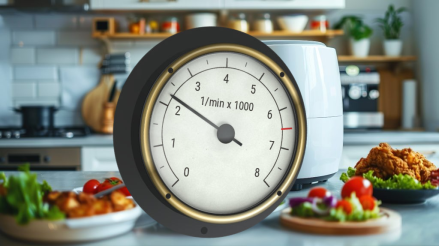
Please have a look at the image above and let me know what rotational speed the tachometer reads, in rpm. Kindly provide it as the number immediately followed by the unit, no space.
2250rpm
